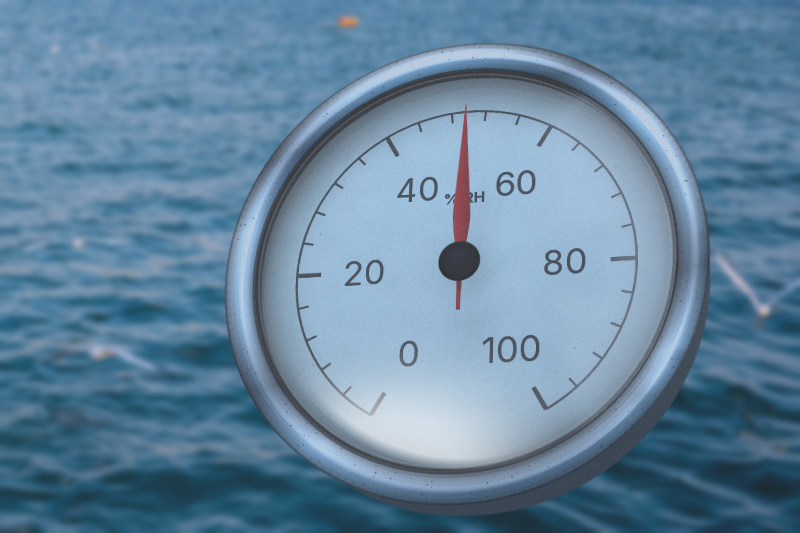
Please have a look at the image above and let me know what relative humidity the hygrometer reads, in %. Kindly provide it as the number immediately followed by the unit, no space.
50%
